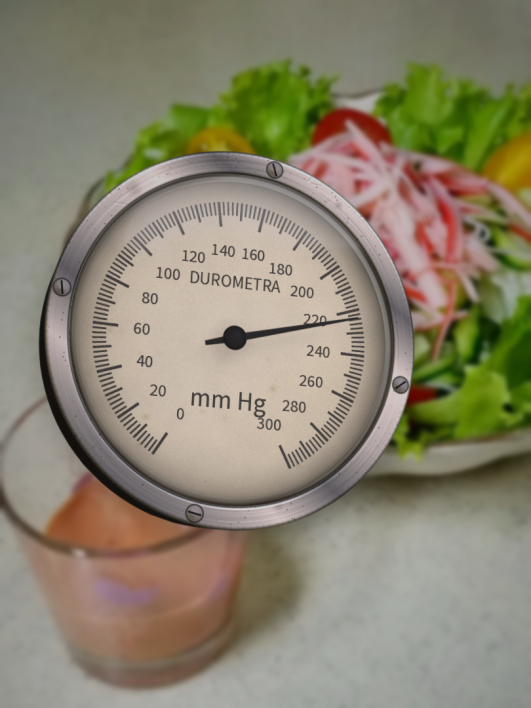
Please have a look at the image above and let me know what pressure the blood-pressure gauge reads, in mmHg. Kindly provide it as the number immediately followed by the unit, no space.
224mmHg
